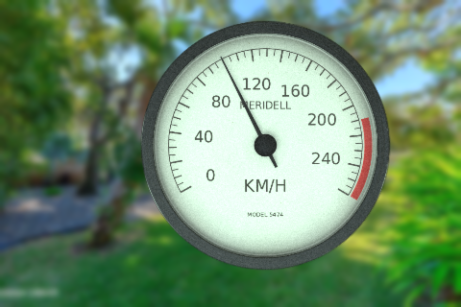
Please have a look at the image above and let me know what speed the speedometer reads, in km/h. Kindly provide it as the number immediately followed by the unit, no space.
100km/h
